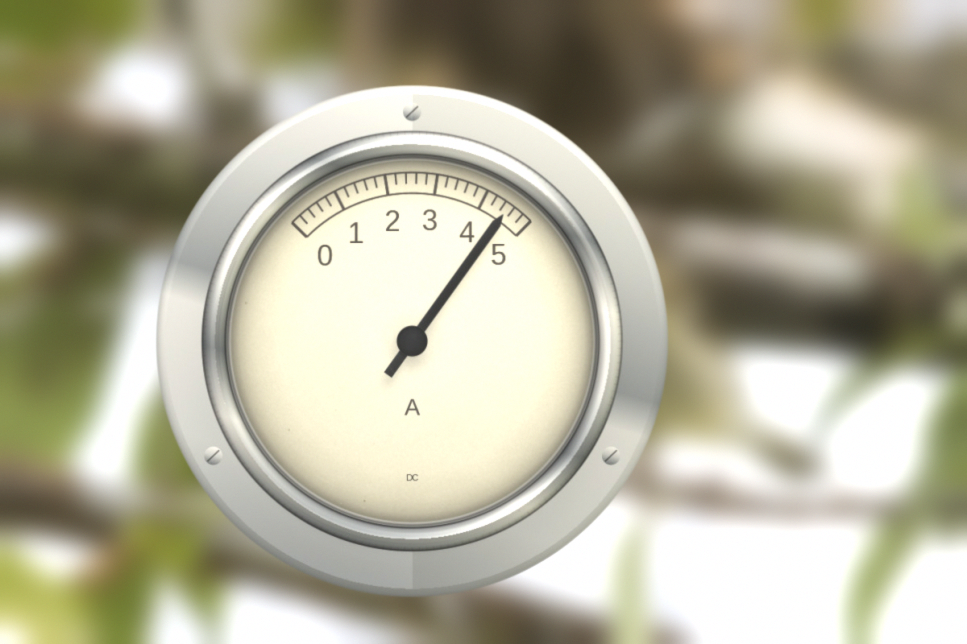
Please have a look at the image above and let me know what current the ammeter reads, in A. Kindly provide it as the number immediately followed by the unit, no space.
4.5A
